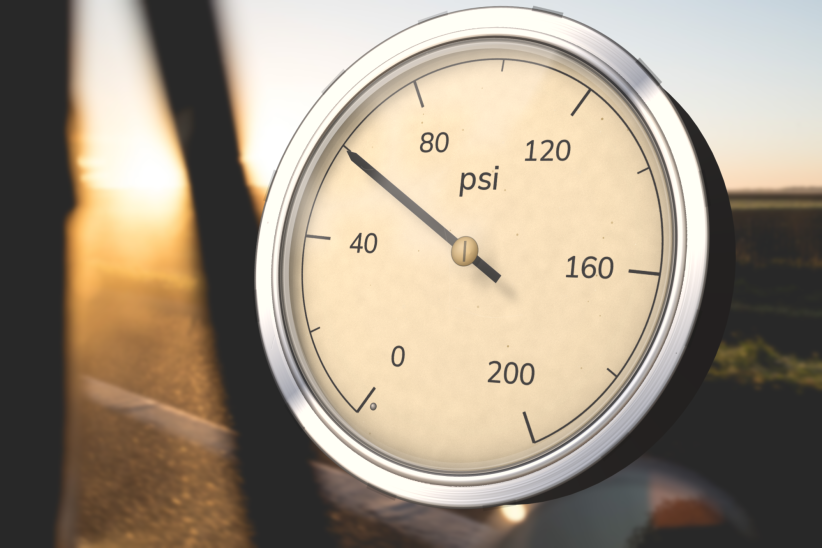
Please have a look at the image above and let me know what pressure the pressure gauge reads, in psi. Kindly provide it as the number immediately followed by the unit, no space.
60psi
